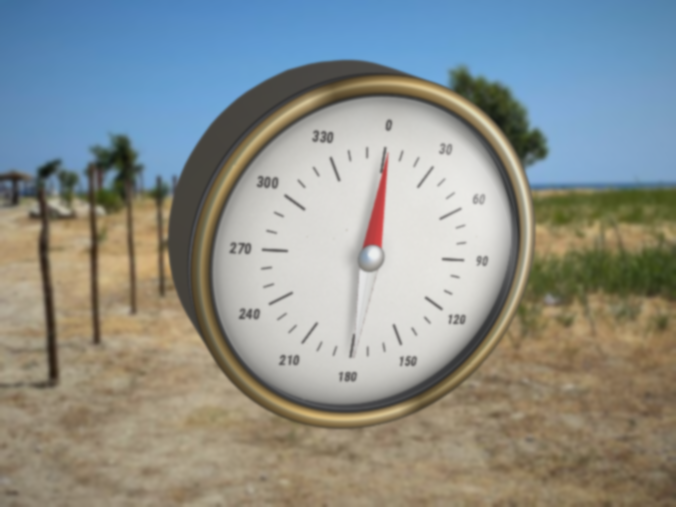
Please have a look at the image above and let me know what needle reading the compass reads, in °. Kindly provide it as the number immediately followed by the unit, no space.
0°
